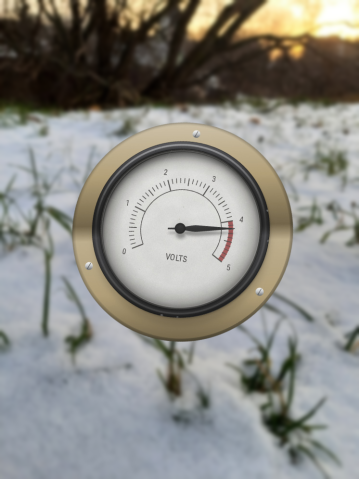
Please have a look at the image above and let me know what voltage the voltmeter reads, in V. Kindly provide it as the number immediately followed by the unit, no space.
4.2V
